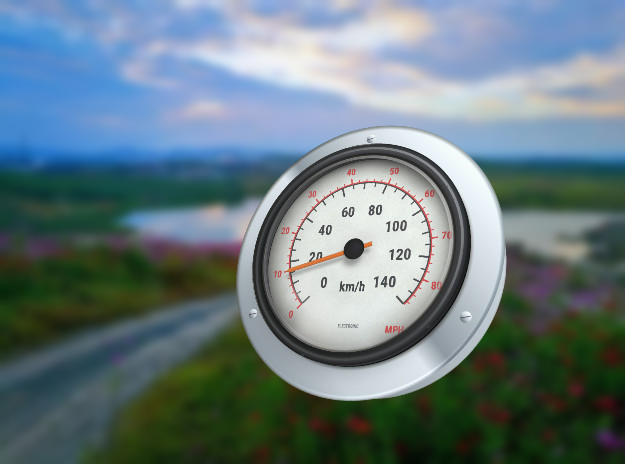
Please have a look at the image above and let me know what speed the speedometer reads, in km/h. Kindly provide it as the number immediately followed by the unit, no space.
15km/h
